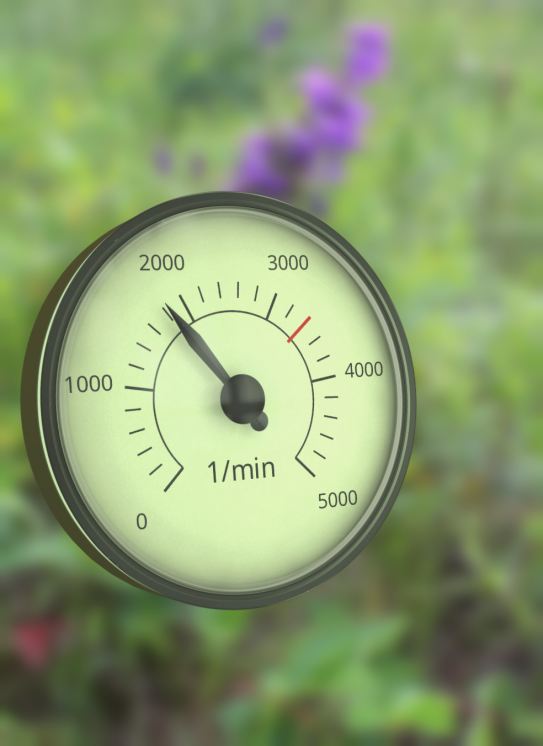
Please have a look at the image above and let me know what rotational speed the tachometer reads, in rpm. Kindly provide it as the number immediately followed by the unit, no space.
1800rpm
